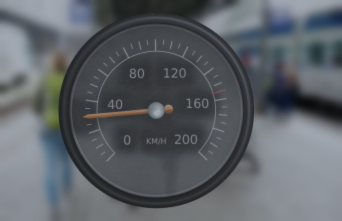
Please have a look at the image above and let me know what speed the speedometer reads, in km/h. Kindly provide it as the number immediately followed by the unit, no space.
30km/h
